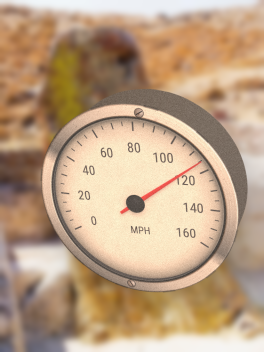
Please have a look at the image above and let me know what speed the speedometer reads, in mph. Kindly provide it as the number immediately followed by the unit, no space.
115mph
